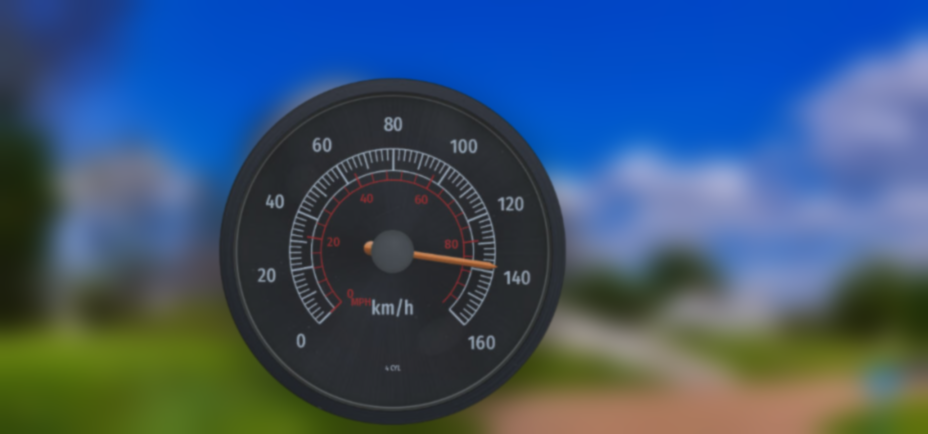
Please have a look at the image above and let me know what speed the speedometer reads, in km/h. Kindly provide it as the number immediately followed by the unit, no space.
138km/h
